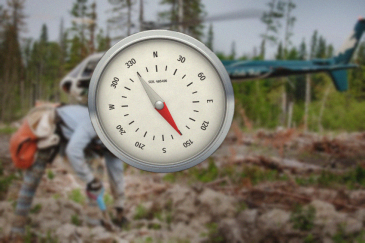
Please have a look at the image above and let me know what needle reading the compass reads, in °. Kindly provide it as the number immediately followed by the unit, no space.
150°
